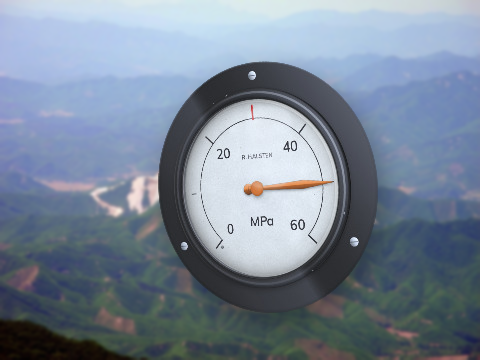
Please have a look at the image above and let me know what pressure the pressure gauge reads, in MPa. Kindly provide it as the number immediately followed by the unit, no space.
50MPa
